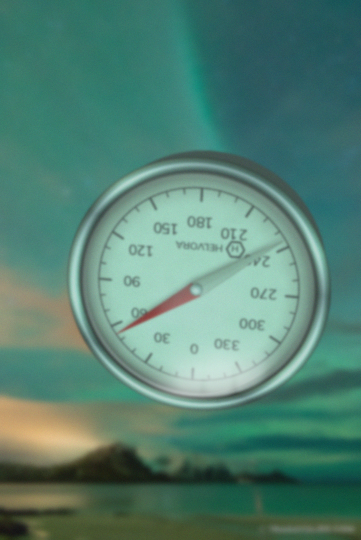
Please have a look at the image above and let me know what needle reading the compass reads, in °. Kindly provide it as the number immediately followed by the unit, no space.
55°
